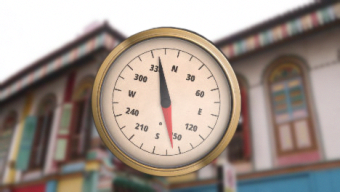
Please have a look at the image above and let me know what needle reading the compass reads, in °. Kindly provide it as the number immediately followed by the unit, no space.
157.5°
